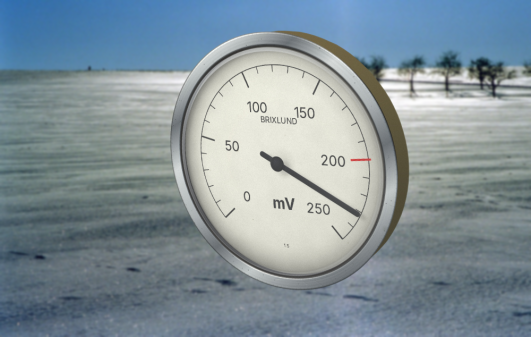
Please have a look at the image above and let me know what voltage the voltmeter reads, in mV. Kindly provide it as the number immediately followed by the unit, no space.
230mV
